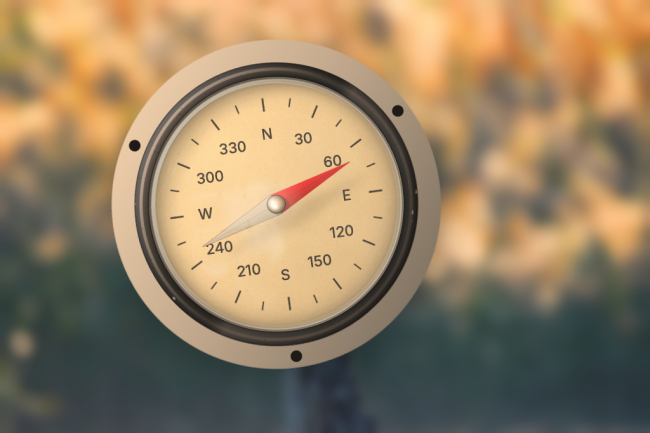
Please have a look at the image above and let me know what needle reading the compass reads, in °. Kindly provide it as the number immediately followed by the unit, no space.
67.5°
